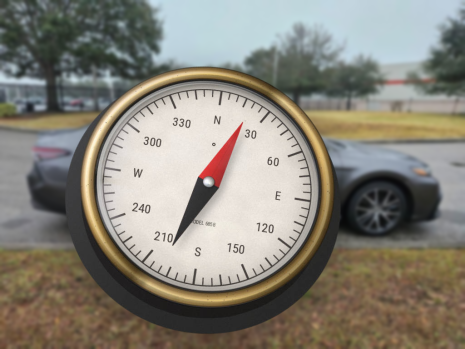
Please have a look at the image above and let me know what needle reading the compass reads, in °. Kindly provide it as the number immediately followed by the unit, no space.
20°
